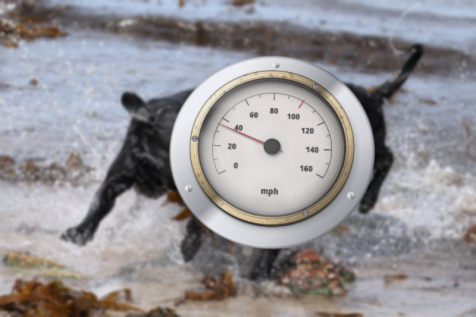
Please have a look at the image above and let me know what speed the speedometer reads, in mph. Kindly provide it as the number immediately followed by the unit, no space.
35mph
